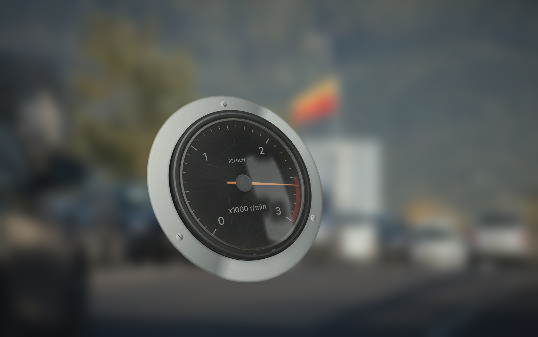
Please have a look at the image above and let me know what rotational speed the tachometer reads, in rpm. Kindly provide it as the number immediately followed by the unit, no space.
2600rpm
